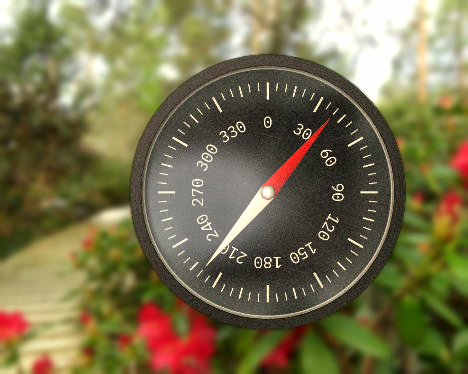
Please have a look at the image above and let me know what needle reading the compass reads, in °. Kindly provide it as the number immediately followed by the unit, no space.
40°
